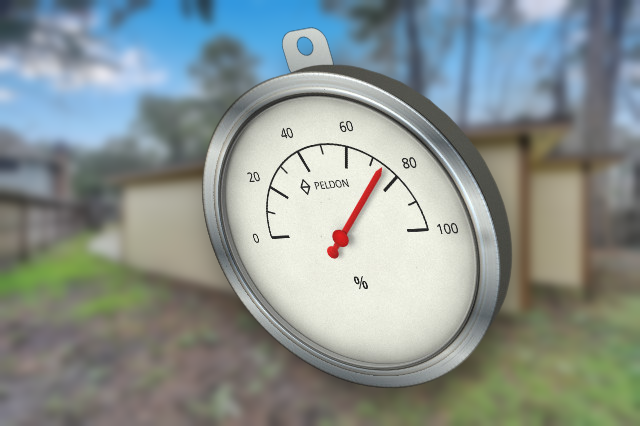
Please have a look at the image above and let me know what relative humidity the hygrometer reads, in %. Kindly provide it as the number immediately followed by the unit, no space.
75%
